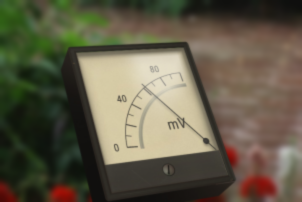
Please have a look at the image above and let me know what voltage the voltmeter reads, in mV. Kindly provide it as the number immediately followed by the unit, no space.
60mV
